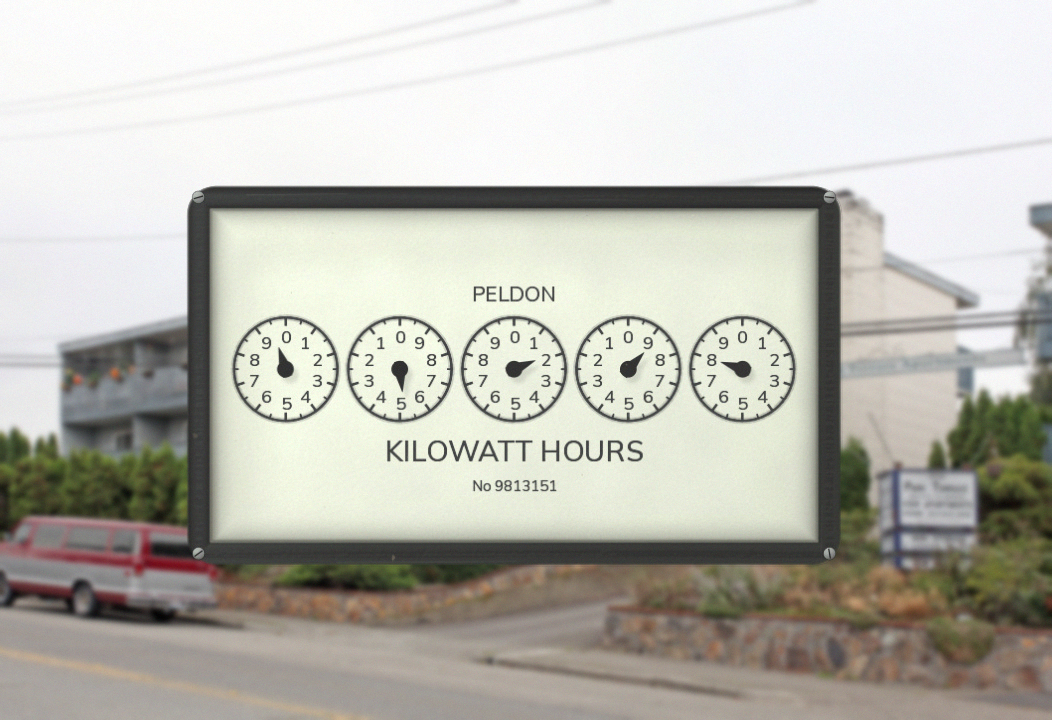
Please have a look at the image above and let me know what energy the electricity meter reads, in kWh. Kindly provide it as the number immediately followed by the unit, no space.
95188kWh
